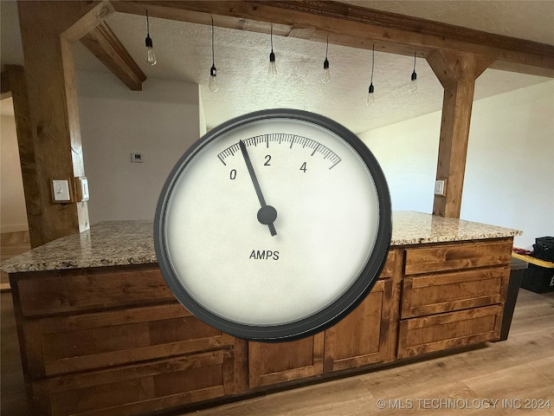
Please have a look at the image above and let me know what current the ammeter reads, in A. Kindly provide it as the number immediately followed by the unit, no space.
1A
